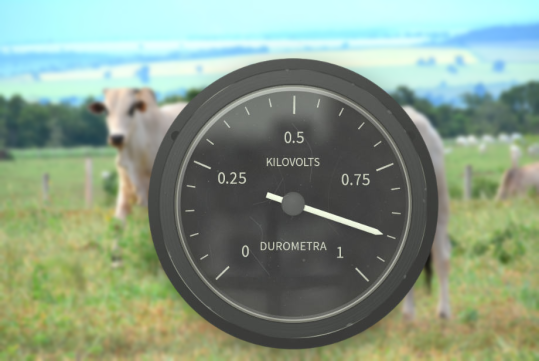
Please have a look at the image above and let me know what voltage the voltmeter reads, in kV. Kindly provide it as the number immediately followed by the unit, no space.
0.9kV
